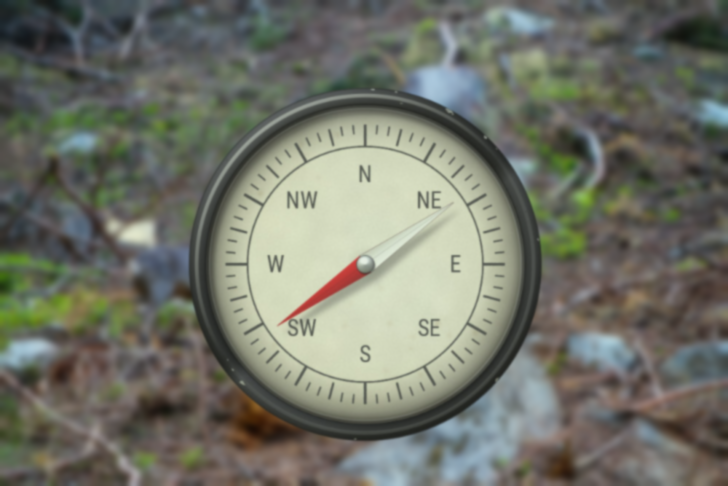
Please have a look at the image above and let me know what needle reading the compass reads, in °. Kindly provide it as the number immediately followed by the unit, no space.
235°
